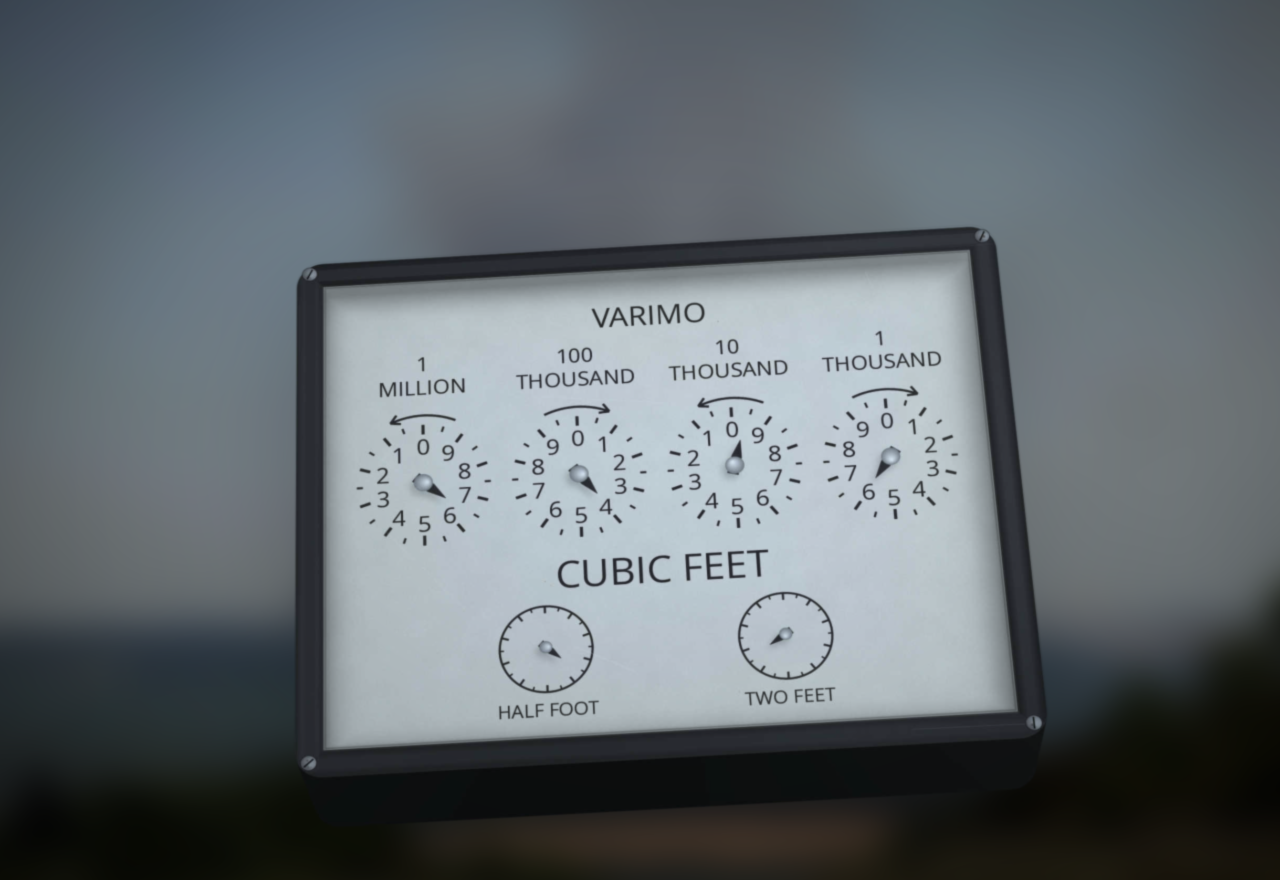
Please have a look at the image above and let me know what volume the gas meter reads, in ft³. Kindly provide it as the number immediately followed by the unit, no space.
639600ft³
